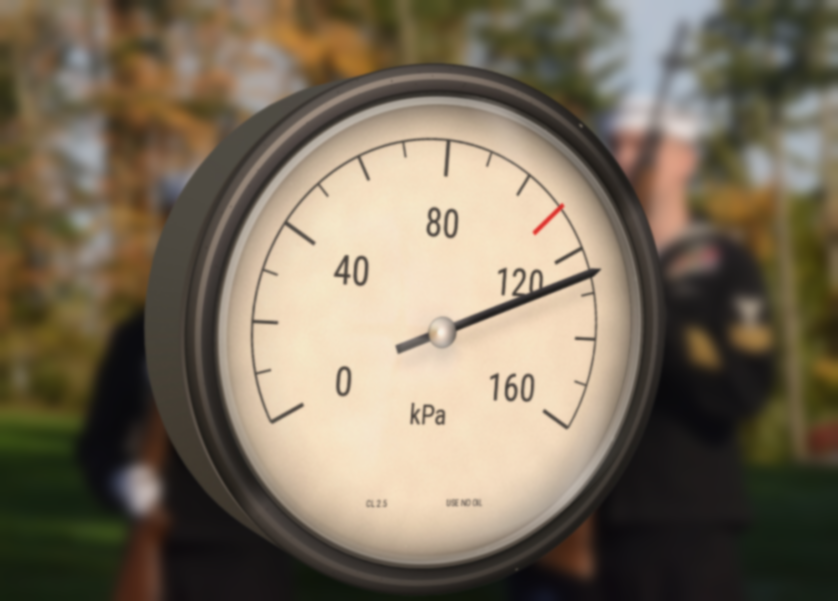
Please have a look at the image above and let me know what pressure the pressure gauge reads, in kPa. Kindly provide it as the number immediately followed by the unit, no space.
125kPa
